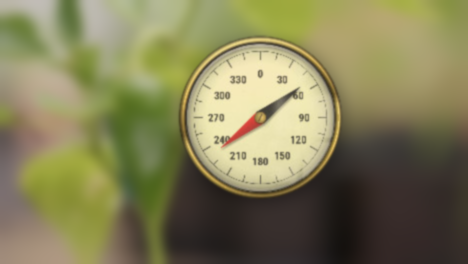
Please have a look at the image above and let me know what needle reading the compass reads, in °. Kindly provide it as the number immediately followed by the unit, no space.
232.5°
